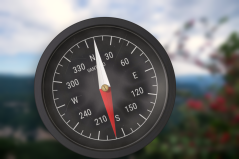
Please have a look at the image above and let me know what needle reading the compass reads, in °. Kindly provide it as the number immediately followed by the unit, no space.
190°
